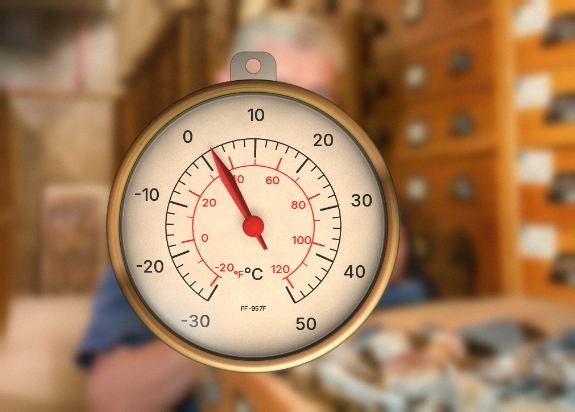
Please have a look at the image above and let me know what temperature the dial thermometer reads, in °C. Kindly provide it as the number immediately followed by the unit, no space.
2°C
